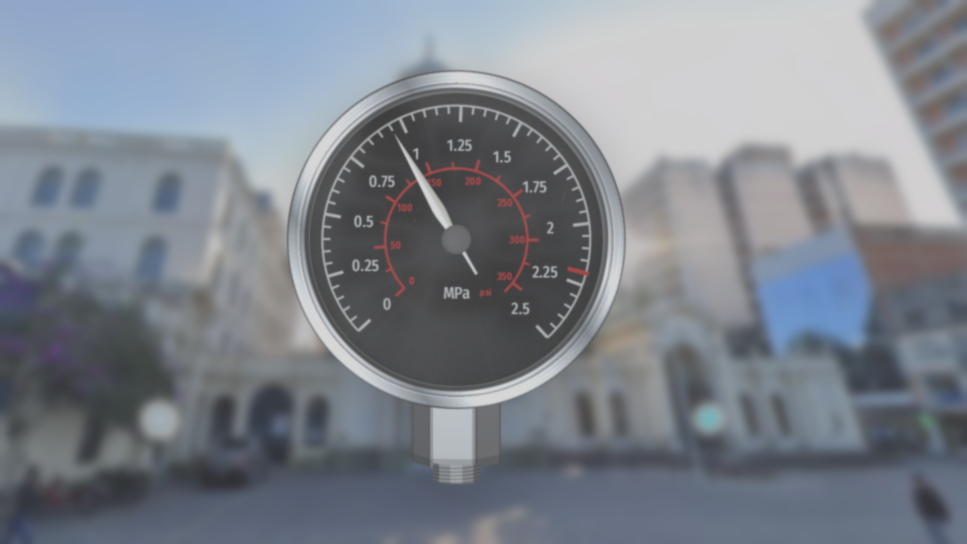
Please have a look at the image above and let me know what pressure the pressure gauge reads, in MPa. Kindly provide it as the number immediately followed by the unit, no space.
0.95MPa
